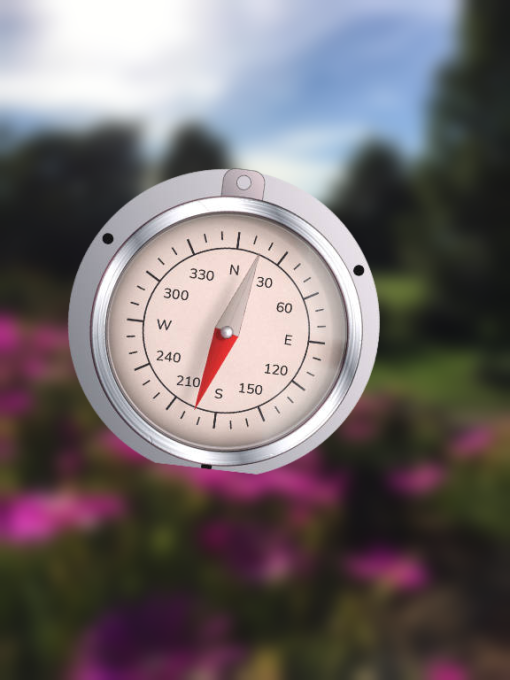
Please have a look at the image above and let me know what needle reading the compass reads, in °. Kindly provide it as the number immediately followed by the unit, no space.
195°
